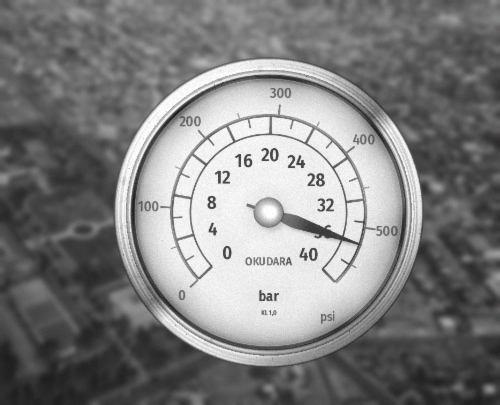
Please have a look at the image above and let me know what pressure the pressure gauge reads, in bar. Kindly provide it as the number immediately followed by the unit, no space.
36bar
